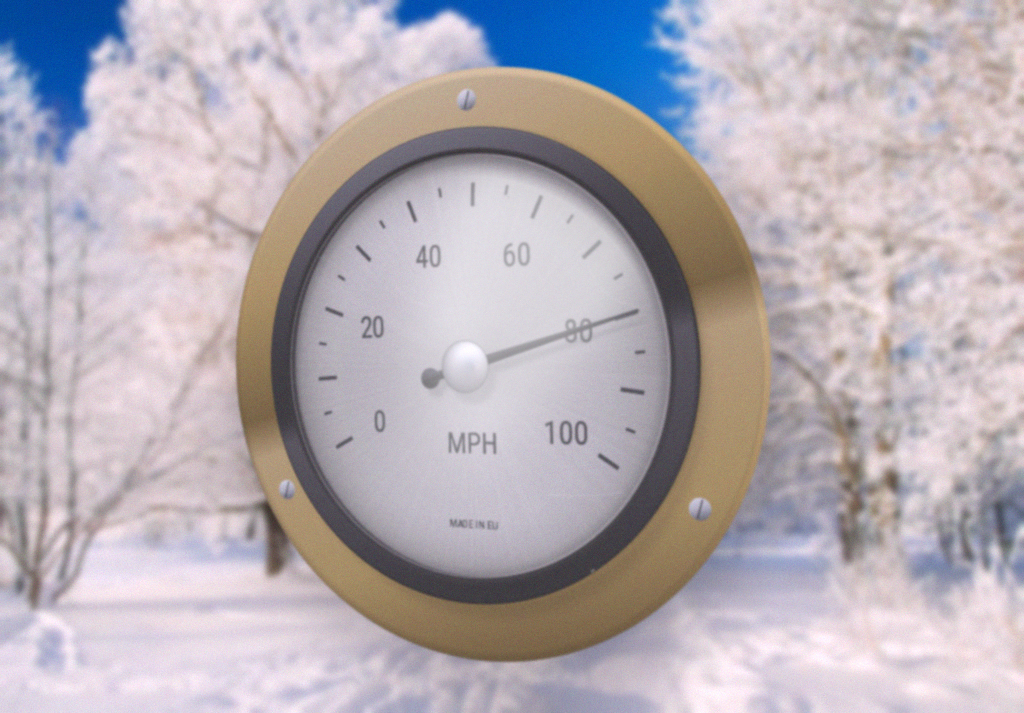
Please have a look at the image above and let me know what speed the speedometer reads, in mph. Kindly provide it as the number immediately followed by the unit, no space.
80mph
